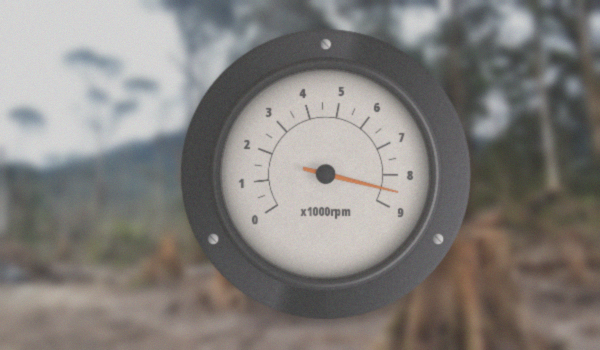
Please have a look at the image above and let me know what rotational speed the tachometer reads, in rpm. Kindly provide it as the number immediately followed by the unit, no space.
8500rpm
